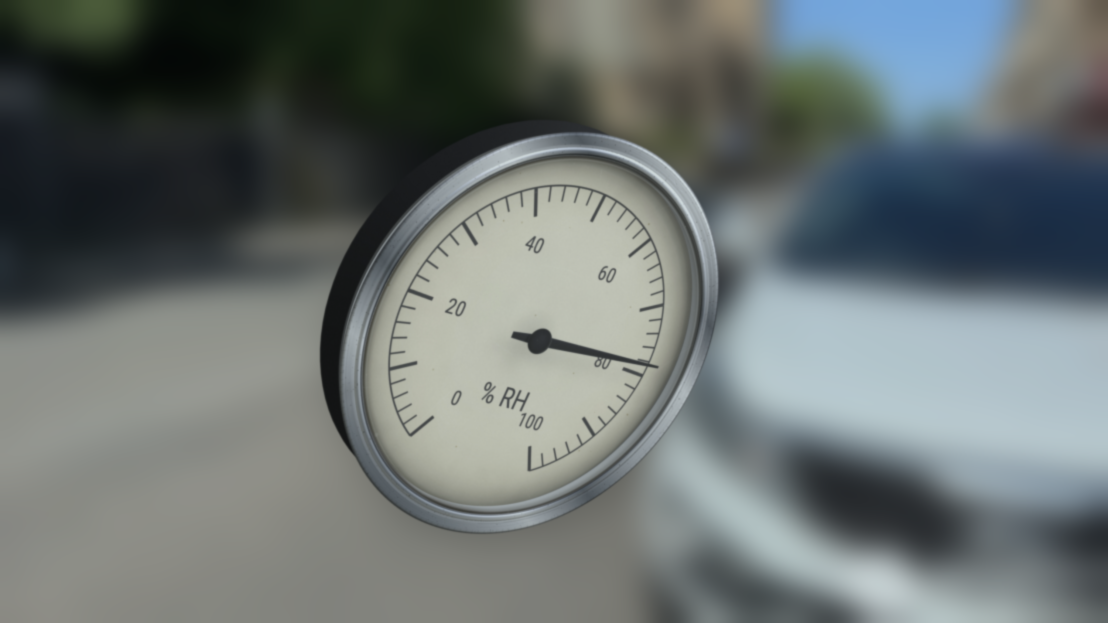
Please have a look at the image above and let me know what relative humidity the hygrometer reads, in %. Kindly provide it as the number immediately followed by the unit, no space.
78%
